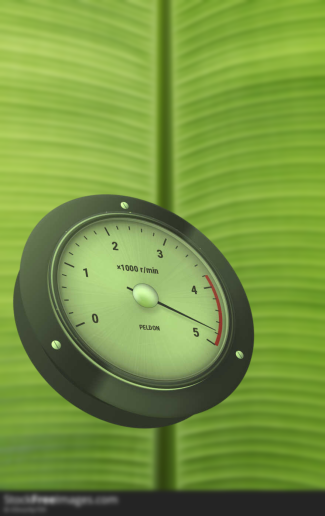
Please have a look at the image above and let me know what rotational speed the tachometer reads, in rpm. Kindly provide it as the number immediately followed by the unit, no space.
4800rpm
